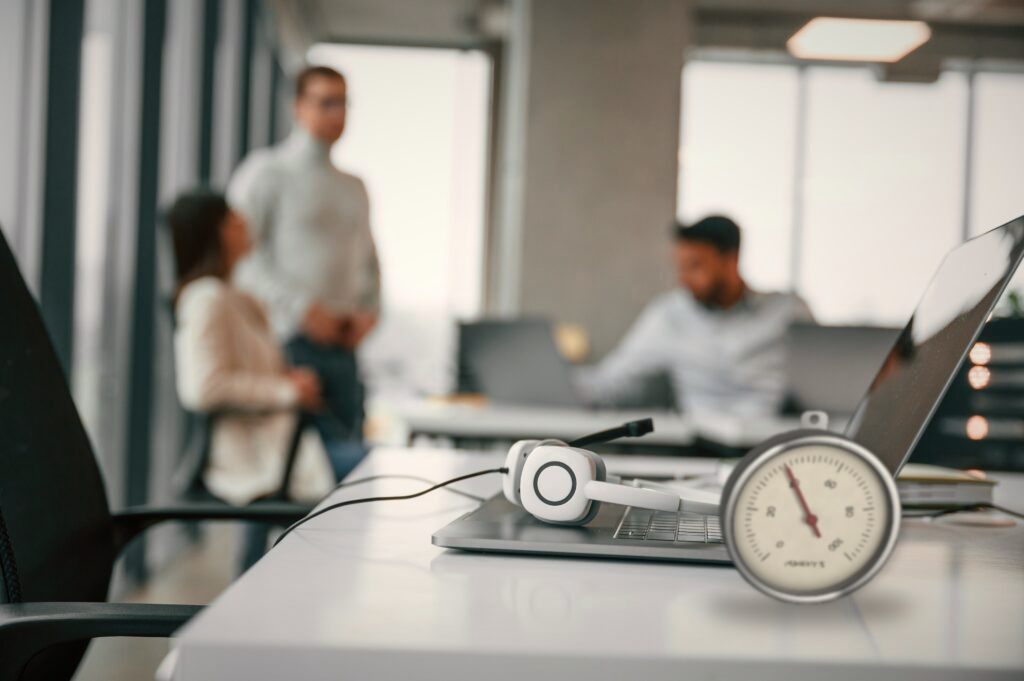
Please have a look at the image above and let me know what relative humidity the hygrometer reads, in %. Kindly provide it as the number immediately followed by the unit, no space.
40%
